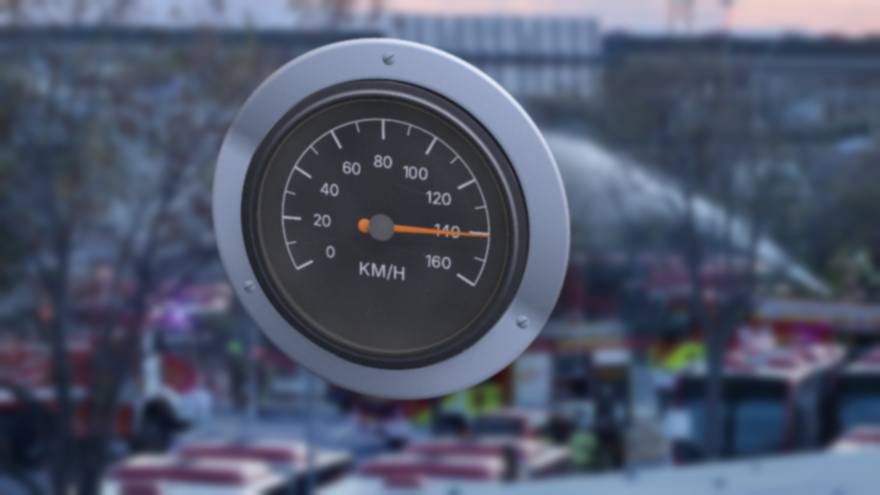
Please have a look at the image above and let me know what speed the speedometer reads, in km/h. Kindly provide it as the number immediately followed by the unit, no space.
140km/h
